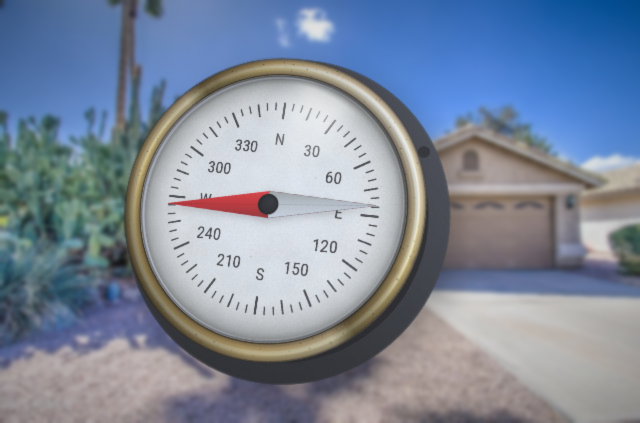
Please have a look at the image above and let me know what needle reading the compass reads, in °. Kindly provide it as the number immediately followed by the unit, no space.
265°
